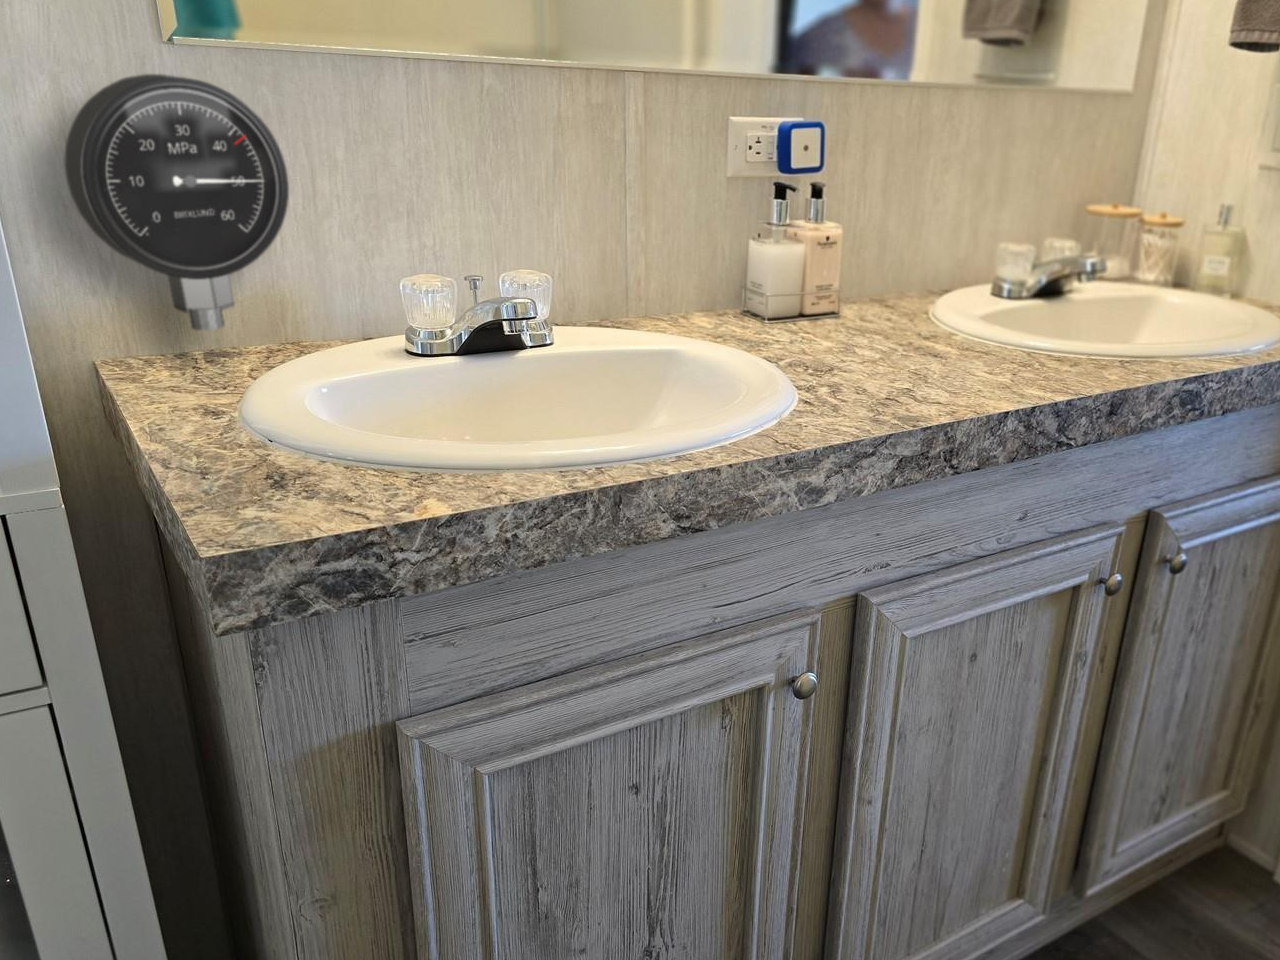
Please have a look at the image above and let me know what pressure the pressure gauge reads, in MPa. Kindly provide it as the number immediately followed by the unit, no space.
50MPa
